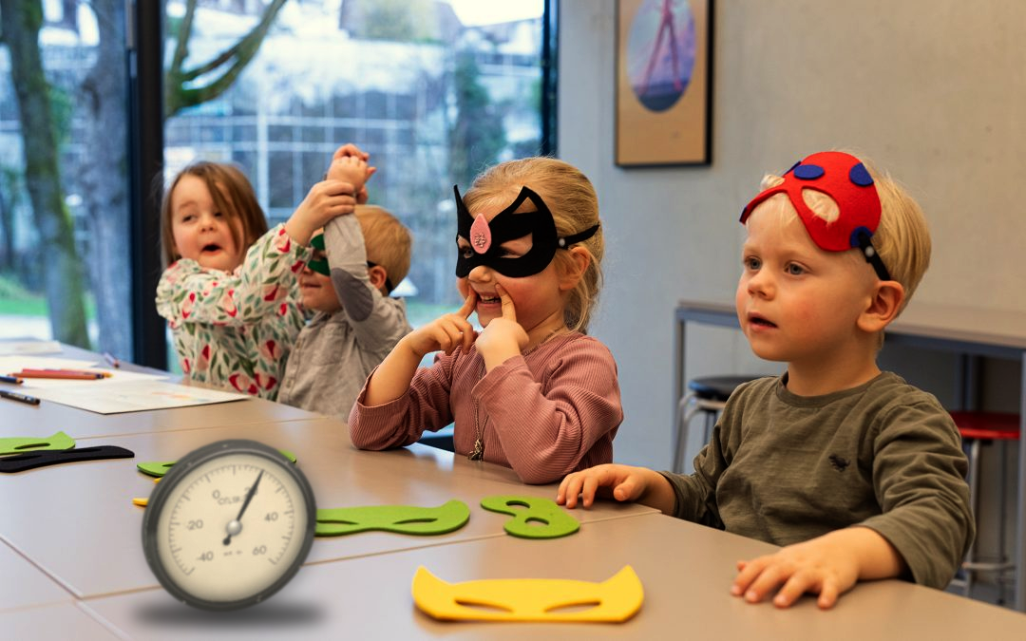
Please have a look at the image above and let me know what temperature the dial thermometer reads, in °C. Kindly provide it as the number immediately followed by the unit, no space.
20°C
